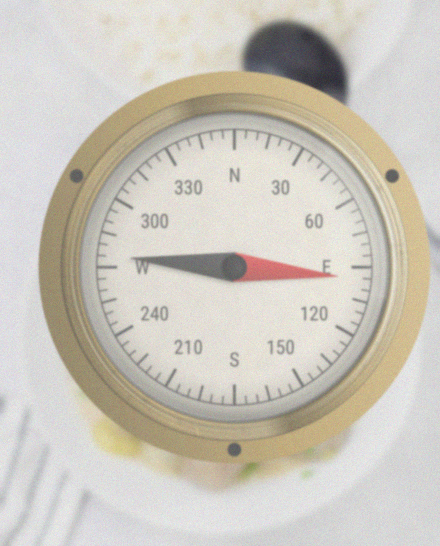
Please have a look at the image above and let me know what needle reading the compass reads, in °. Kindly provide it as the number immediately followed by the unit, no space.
95°
